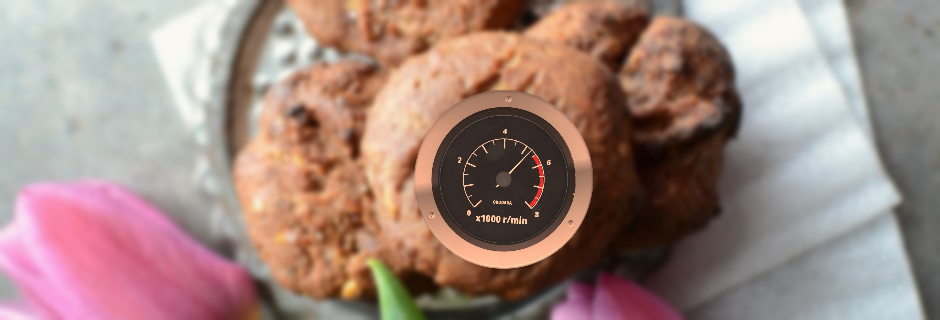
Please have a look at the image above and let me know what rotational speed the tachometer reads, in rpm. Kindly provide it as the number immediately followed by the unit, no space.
5250rpm
